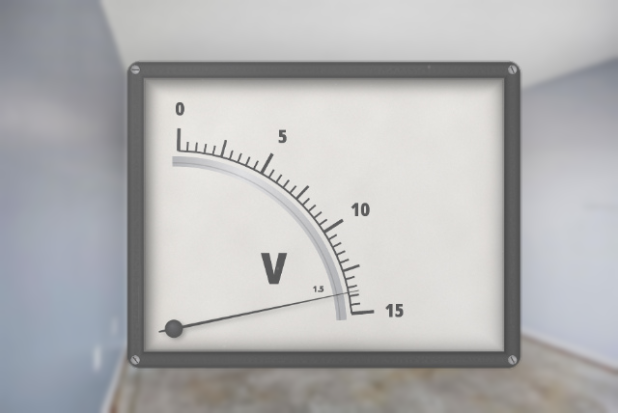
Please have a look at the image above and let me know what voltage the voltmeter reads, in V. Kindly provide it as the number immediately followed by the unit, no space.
13.75V
